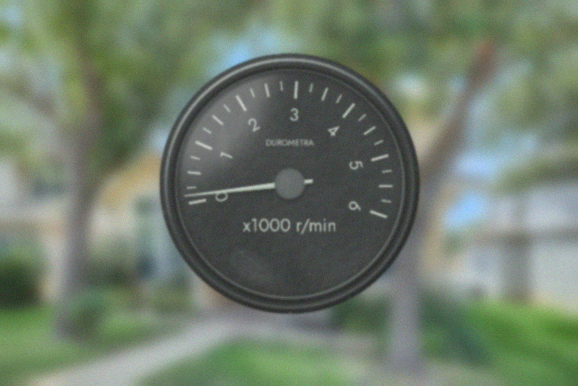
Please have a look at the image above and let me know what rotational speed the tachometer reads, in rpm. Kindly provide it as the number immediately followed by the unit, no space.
125rpm
